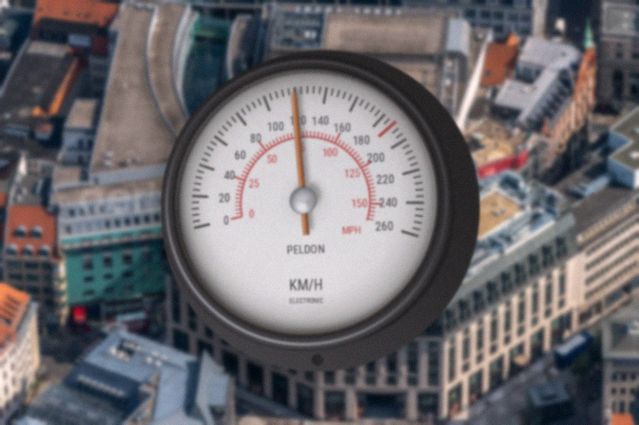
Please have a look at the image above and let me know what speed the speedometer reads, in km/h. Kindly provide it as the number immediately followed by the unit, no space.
120km/h
